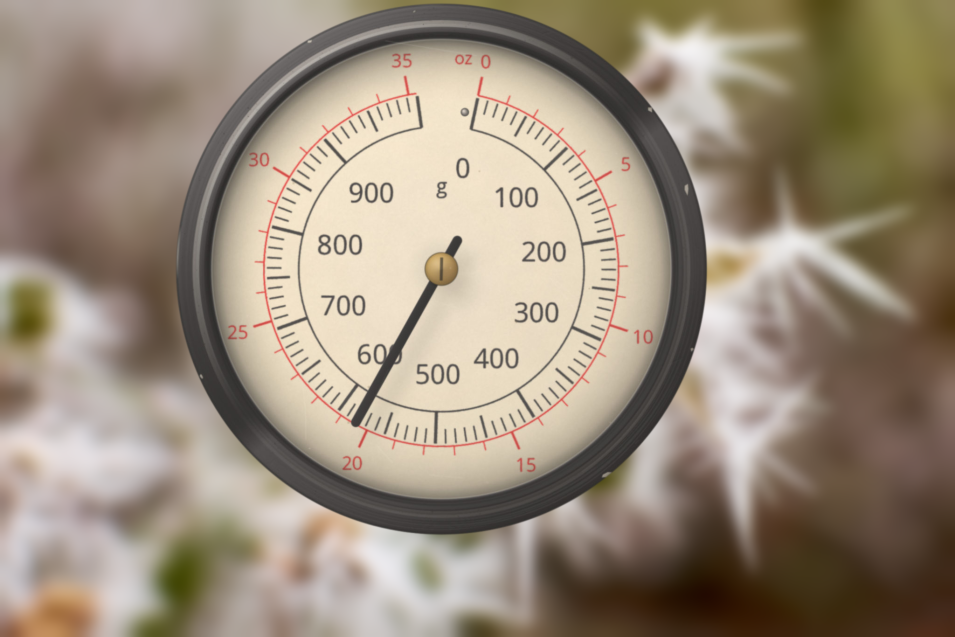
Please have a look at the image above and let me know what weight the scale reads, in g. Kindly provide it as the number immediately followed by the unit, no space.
580g
